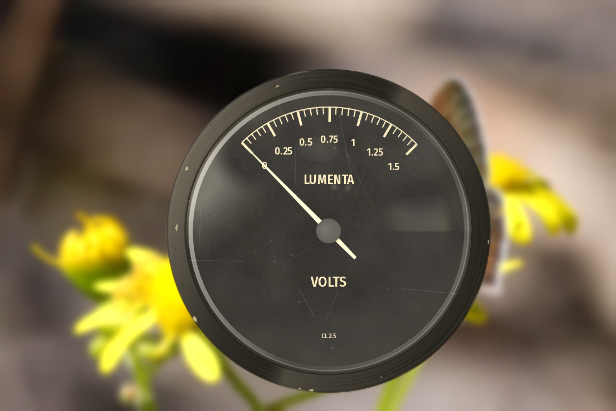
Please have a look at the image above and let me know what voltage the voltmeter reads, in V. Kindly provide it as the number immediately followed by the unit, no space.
0V
